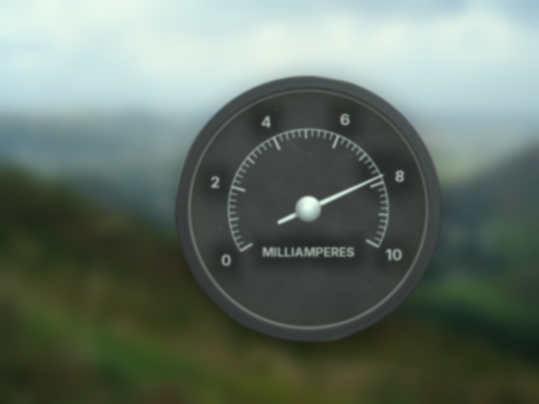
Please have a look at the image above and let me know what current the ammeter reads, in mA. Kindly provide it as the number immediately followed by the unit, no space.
7.8mA
